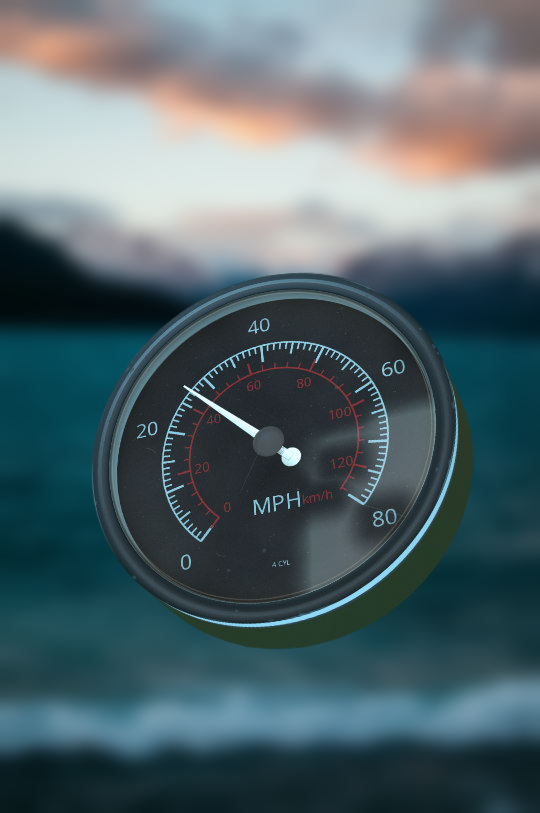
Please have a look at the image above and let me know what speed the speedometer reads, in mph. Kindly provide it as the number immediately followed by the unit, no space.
27mph
